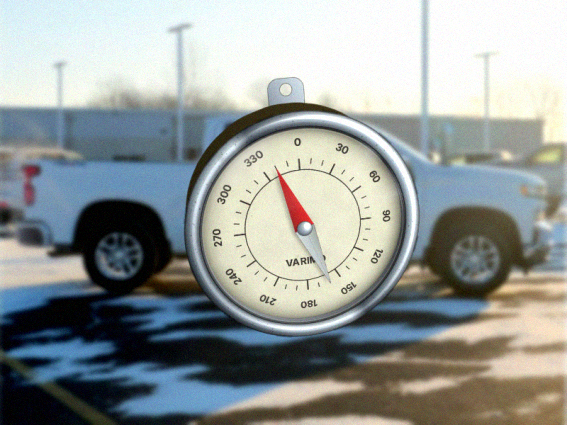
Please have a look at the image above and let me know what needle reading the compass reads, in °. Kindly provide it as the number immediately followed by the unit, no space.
340°
